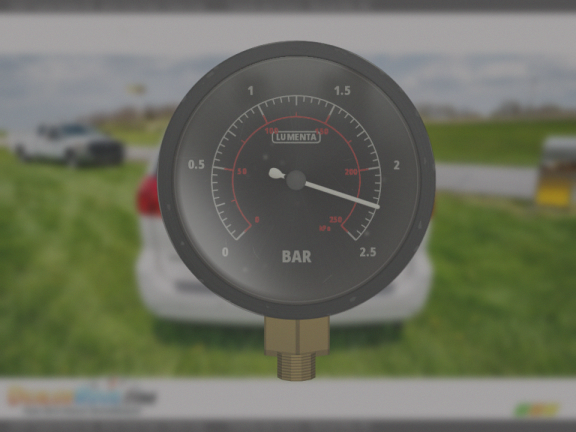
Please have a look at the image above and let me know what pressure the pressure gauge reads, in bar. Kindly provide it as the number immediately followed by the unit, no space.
2.25bar
